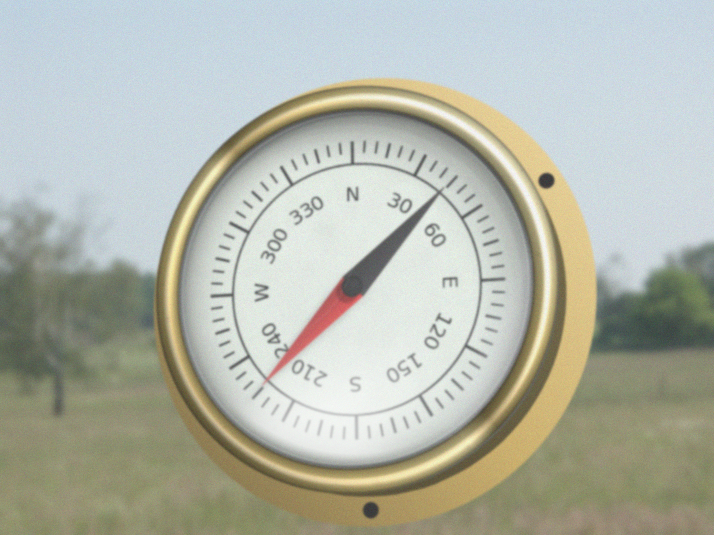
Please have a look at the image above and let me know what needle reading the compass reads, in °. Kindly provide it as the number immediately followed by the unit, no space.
225°
